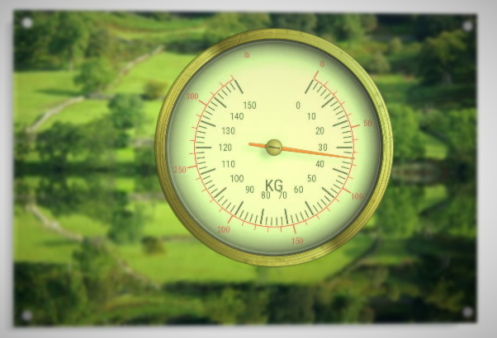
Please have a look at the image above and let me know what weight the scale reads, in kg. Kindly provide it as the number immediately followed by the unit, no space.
34kg
